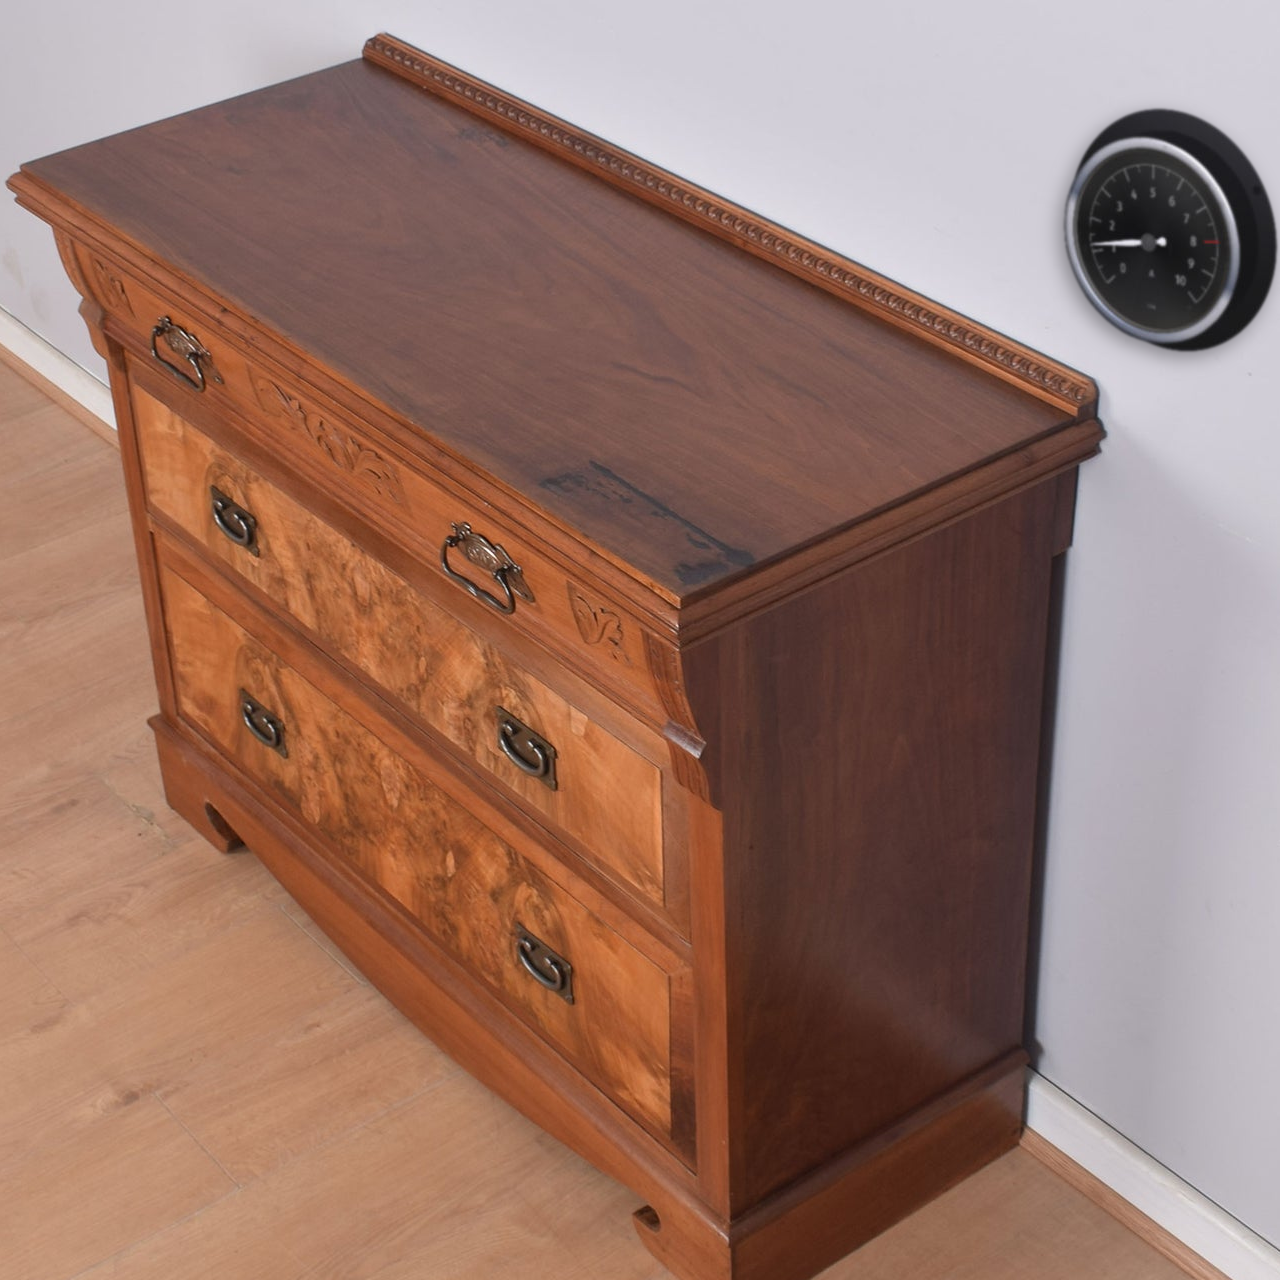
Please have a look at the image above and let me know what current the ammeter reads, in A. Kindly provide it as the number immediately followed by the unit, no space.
1.25A
